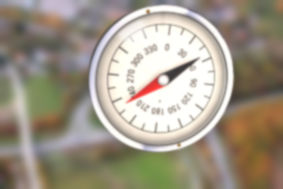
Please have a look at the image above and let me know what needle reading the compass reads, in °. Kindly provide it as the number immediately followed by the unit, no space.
232.5°
